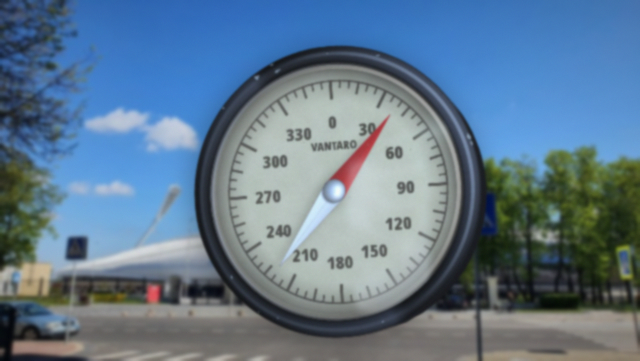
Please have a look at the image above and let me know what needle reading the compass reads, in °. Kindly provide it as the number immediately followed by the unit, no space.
40°
